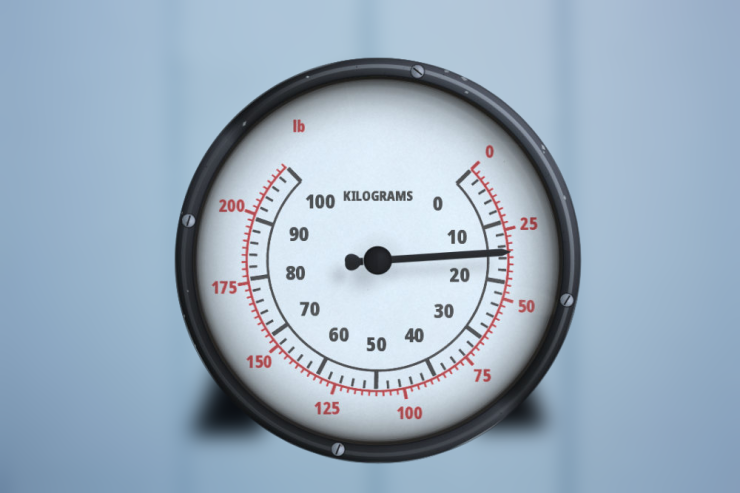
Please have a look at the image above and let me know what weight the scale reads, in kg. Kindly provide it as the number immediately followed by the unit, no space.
15kg
